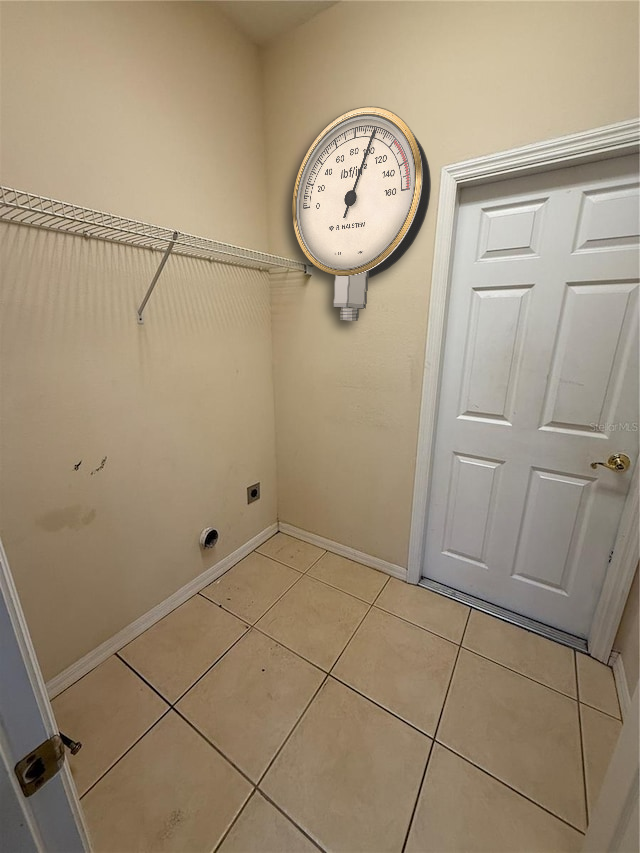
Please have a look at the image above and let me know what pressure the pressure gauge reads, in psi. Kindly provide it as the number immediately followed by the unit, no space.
100psi
